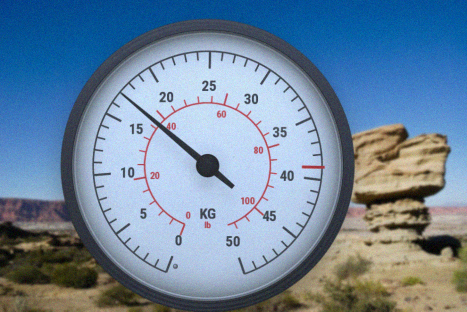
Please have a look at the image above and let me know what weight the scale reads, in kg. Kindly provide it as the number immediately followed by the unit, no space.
17kg
